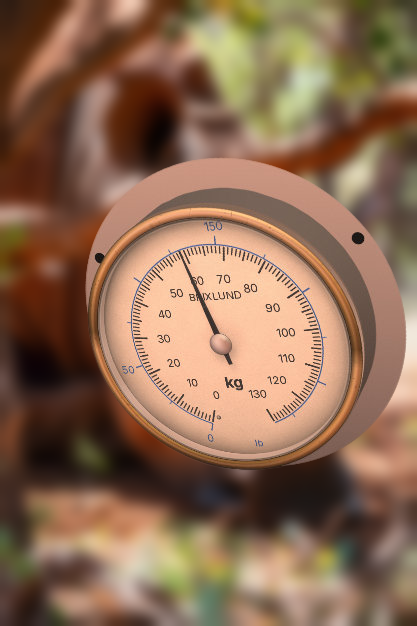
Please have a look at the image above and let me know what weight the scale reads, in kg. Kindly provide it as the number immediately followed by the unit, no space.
60kg
